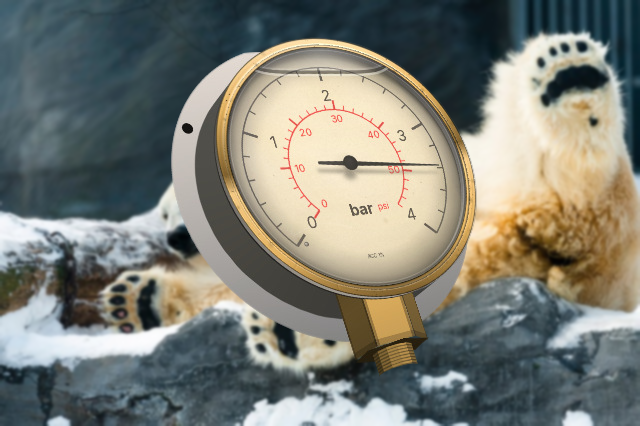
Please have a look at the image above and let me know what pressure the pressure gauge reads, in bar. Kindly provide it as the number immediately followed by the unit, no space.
3.4bar
